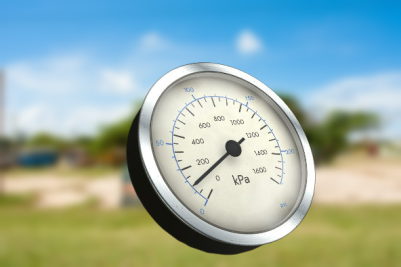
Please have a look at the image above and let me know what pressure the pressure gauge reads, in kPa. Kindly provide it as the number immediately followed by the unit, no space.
100kPa
